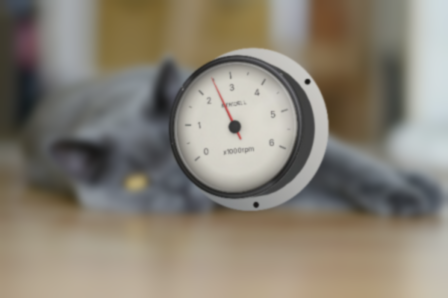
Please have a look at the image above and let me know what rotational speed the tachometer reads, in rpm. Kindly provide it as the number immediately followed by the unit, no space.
2500rpm
